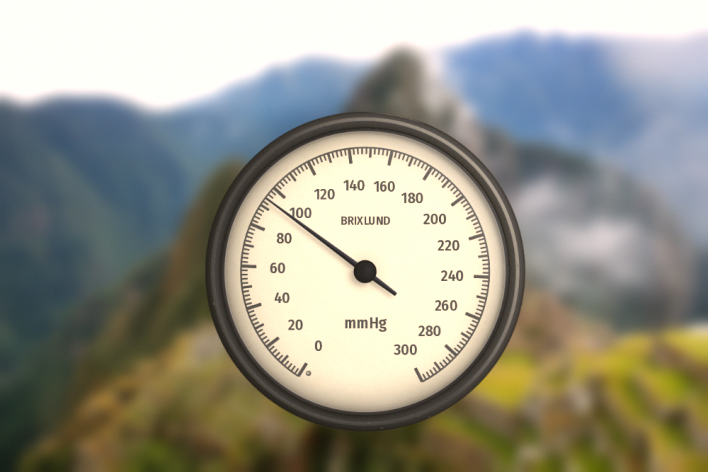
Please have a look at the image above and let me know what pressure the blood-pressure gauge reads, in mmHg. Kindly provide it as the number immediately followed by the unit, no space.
94mmHg
